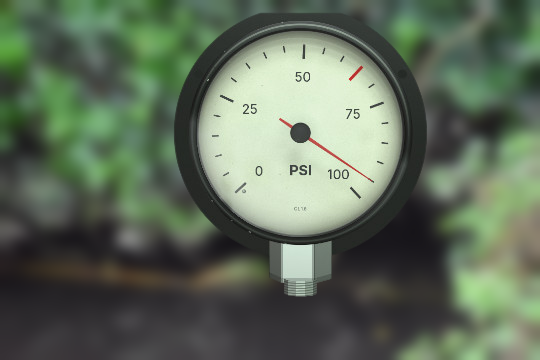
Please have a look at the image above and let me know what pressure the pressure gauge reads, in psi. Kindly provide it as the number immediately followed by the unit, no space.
95psi
